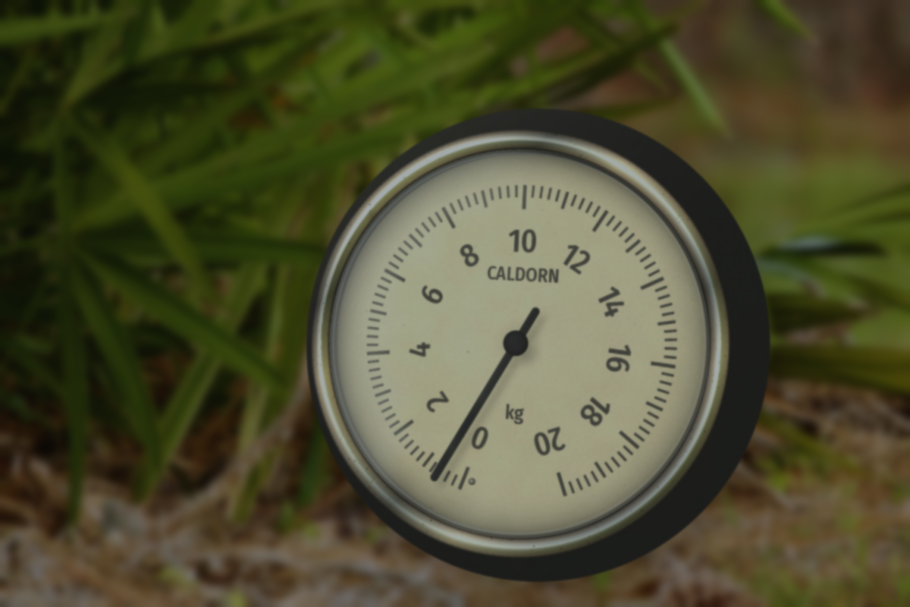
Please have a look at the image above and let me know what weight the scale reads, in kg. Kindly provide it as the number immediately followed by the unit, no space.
0.6kg
